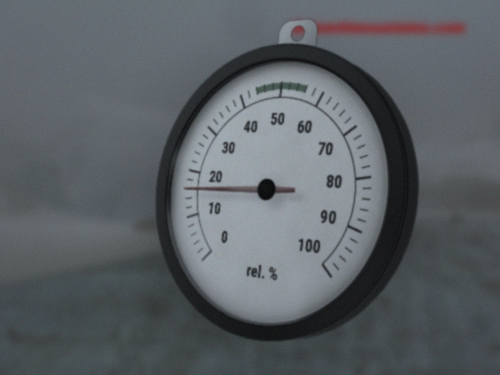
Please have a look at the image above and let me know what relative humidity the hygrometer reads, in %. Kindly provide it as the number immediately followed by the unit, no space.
16%
